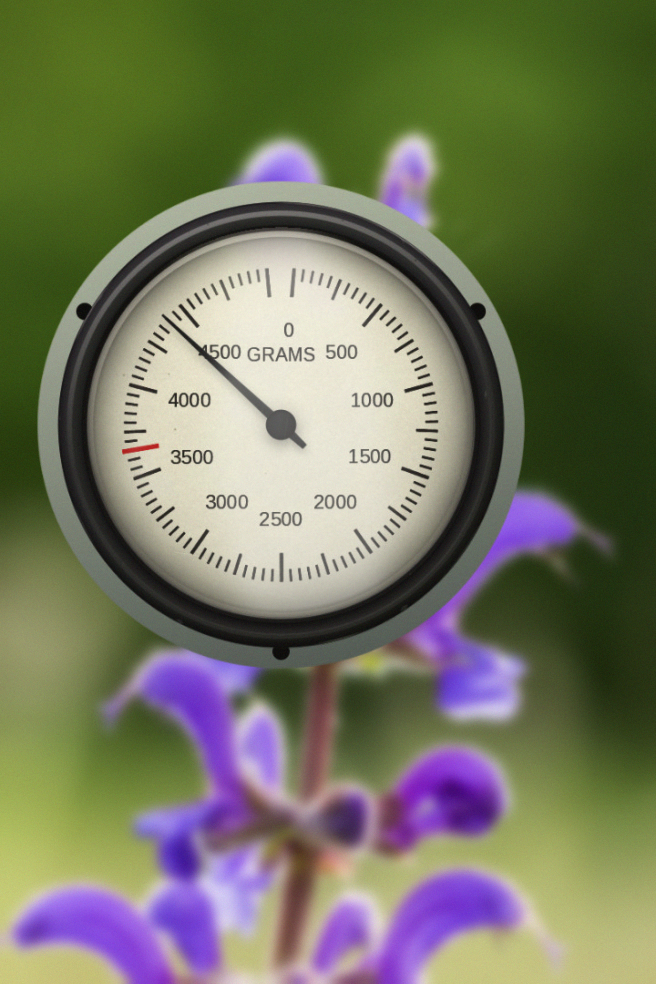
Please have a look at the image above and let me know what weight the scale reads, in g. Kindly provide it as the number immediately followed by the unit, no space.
4400g
